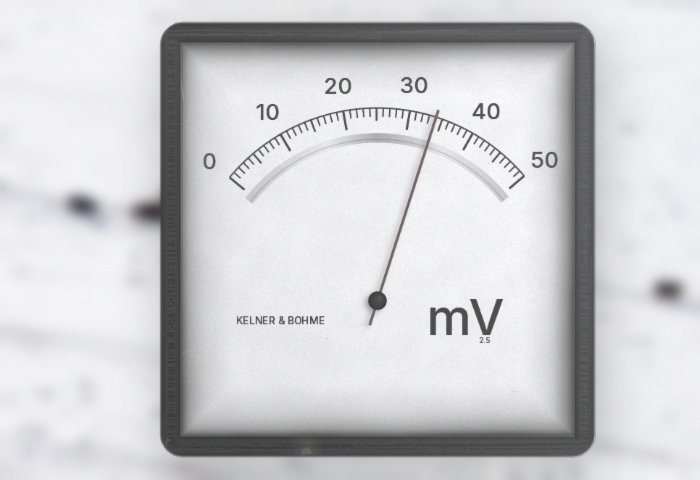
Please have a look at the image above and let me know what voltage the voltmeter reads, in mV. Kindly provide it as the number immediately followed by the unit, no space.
34mV
